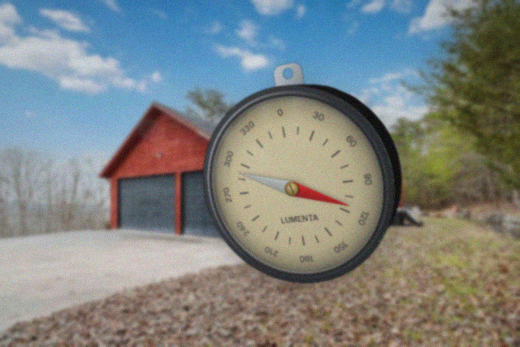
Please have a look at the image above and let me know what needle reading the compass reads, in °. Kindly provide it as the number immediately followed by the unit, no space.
112.5°
